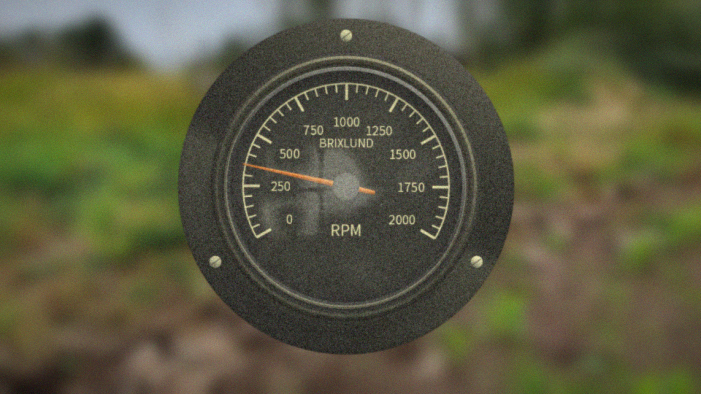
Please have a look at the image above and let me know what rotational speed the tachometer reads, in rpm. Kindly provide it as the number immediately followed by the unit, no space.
350rpm
